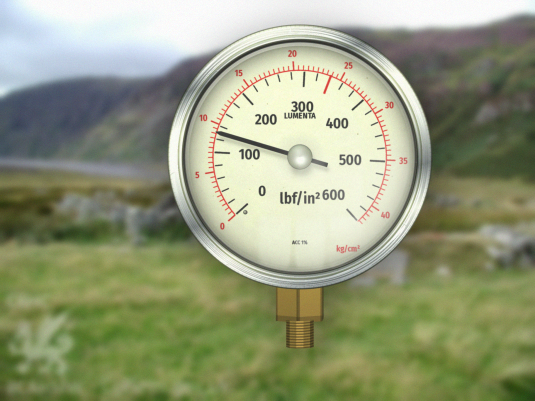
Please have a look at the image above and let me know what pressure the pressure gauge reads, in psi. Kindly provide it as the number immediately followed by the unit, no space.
130psi
